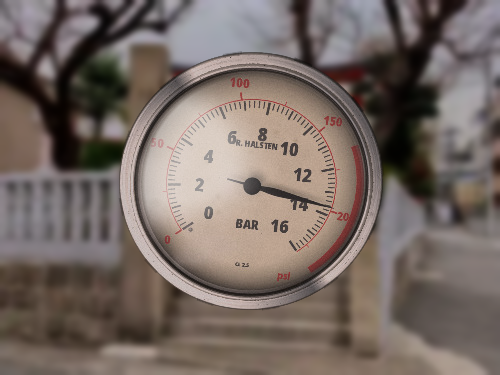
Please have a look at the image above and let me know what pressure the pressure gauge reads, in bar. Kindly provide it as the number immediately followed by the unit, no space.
13.6bar
